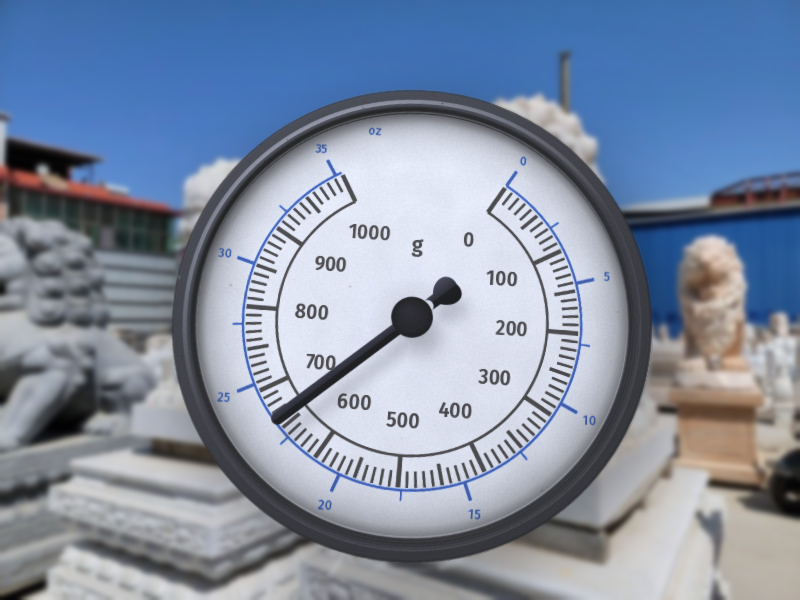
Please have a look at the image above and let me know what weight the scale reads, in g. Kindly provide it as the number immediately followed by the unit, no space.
660g
